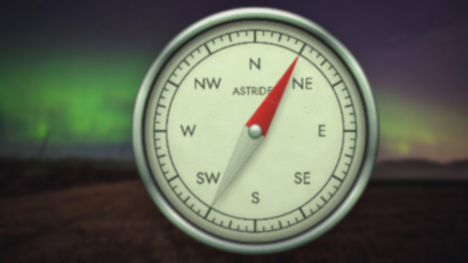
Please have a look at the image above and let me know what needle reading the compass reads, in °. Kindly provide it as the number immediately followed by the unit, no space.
30°
